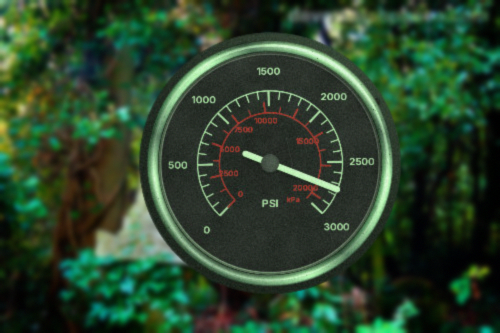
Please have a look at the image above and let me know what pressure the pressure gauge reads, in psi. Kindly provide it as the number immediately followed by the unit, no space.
2750psi
